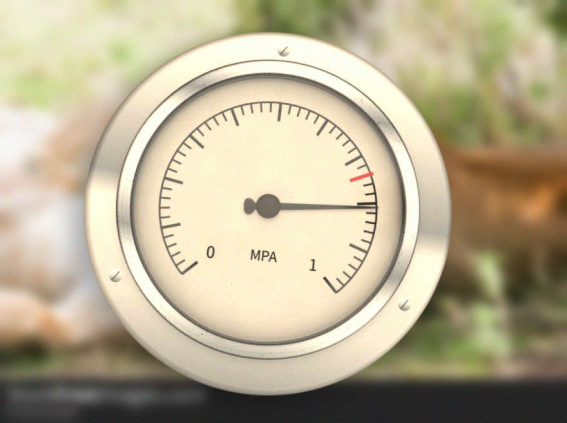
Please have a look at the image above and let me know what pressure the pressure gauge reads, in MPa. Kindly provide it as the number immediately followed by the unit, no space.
0.81MPa
